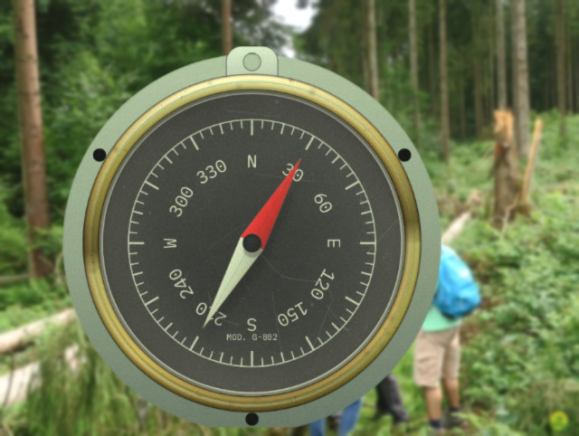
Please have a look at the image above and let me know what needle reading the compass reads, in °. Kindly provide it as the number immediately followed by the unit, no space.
30°
